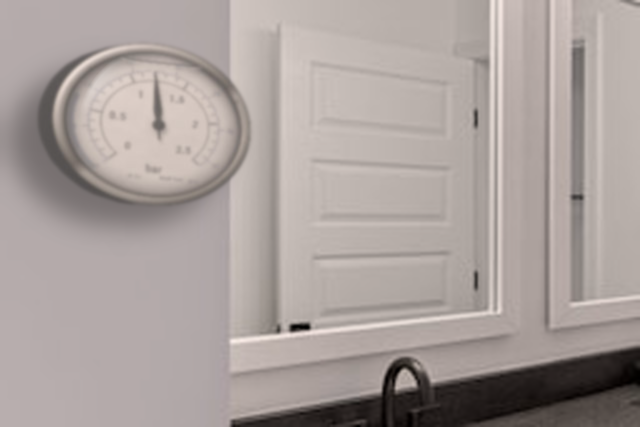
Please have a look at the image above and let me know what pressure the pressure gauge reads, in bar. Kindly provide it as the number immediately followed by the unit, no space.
1.2bar
